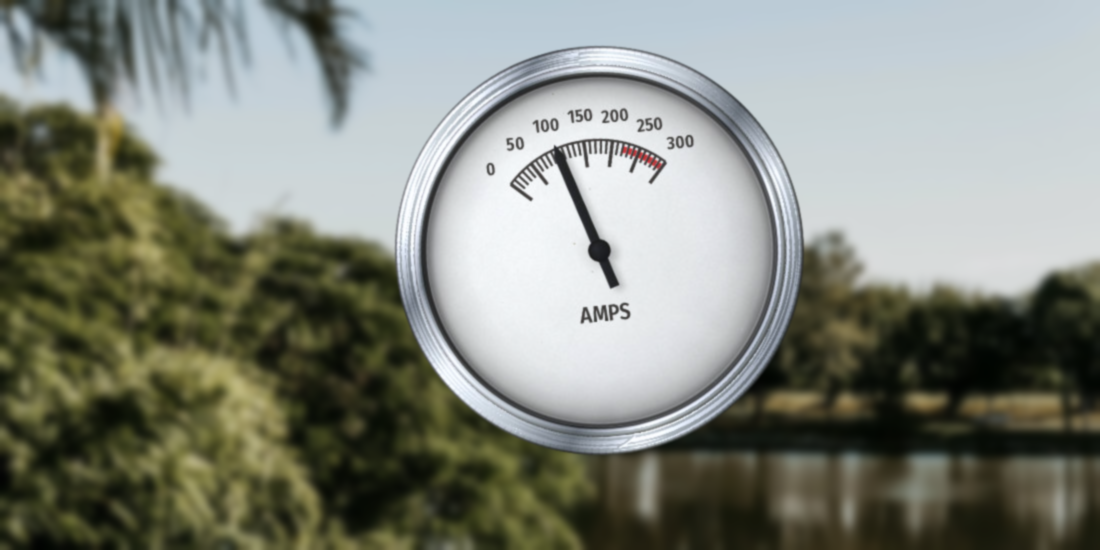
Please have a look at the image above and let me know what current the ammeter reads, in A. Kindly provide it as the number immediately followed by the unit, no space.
100A
